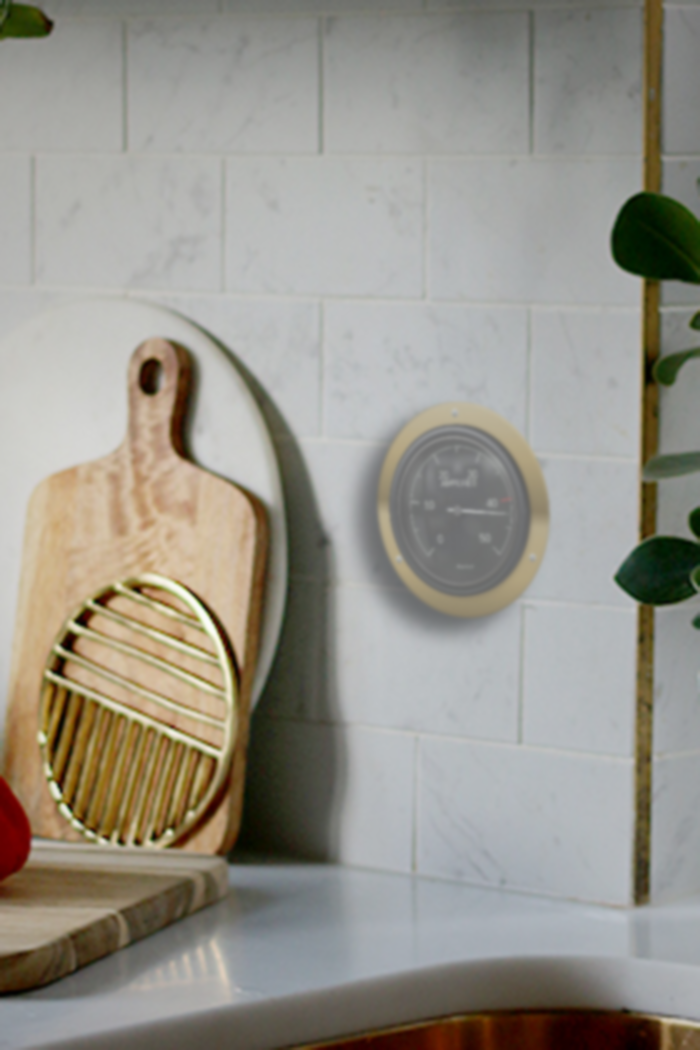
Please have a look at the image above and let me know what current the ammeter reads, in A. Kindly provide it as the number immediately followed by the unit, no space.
42.5A
